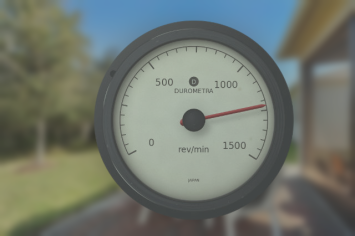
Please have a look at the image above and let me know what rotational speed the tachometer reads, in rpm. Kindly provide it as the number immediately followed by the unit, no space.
1225rpm
